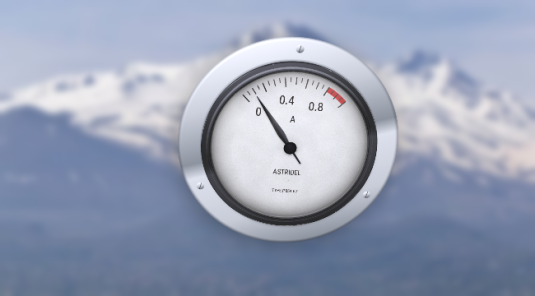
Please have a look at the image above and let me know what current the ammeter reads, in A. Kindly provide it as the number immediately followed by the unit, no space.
0.1A
